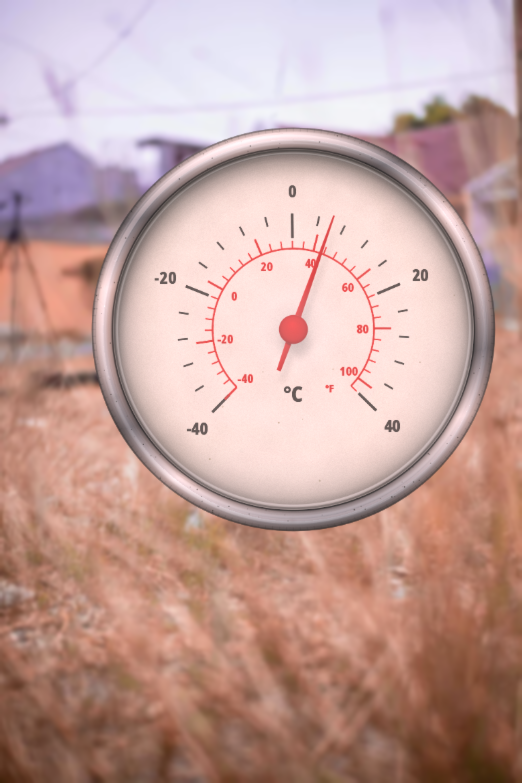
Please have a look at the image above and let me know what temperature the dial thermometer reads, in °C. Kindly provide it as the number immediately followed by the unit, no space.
6°C
